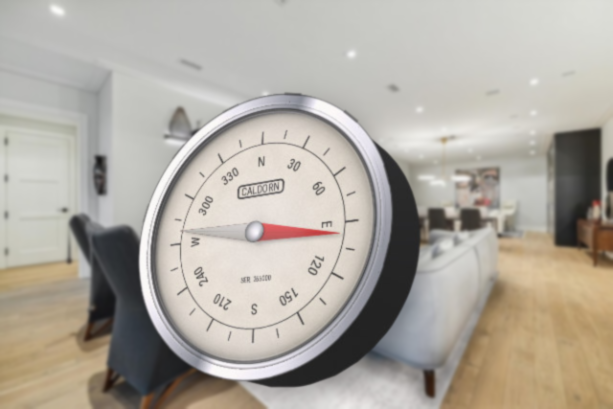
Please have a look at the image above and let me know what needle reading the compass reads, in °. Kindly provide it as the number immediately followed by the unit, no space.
97.5°
